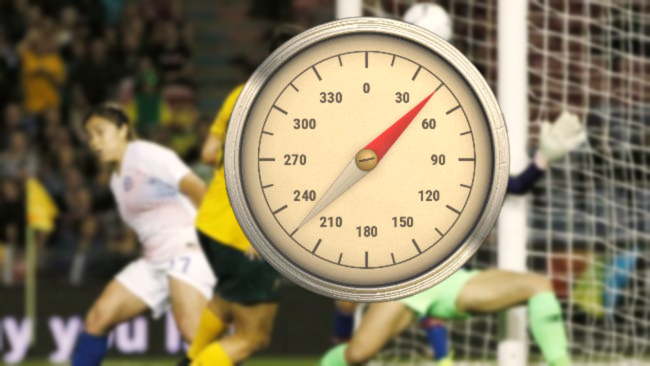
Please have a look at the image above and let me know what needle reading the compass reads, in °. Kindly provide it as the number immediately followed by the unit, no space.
45°
